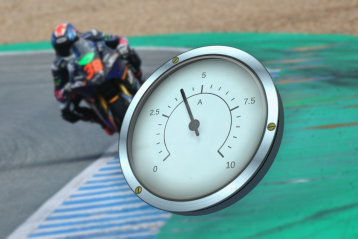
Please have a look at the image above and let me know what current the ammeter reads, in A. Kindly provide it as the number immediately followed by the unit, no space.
4A
